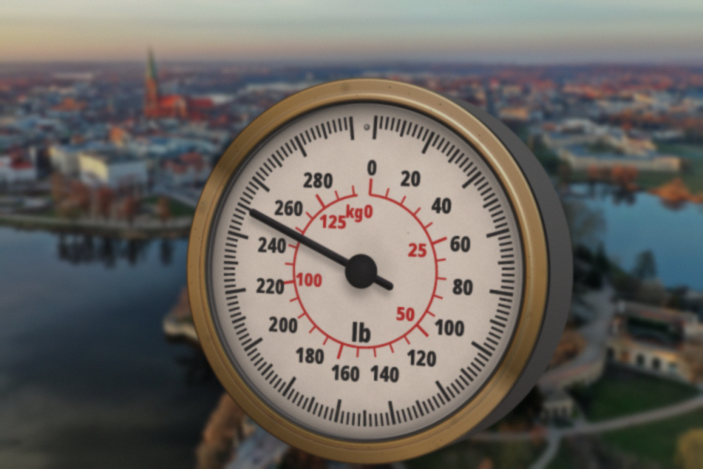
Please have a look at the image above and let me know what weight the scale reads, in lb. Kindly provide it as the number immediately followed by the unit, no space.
250lb
